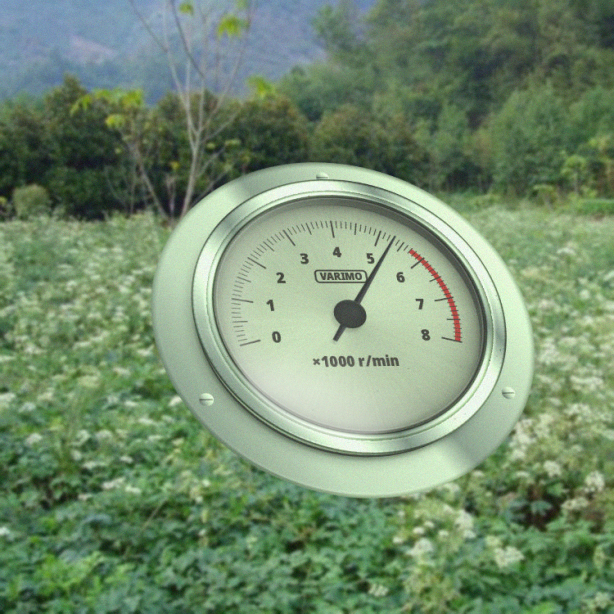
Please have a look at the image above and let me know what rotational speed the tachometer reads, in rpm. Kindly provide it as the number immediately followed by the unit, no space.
5300rpm
